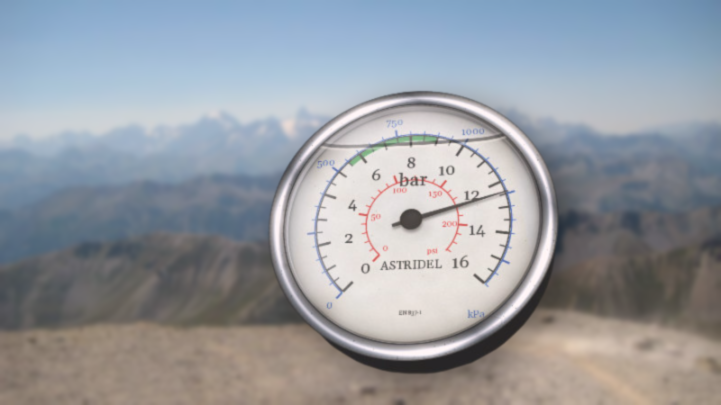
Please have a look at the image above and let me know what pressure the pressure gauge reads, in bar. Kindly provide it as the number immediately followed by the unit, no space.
12.5bar
